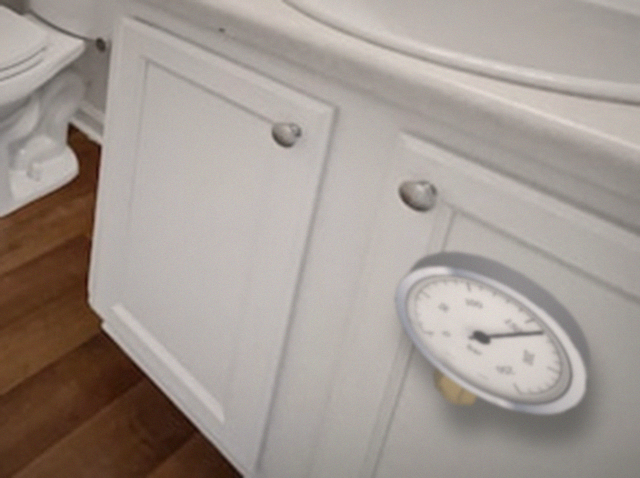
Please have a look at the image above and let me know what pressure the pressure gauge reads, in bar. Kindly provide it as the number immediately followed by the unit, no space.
160bar
